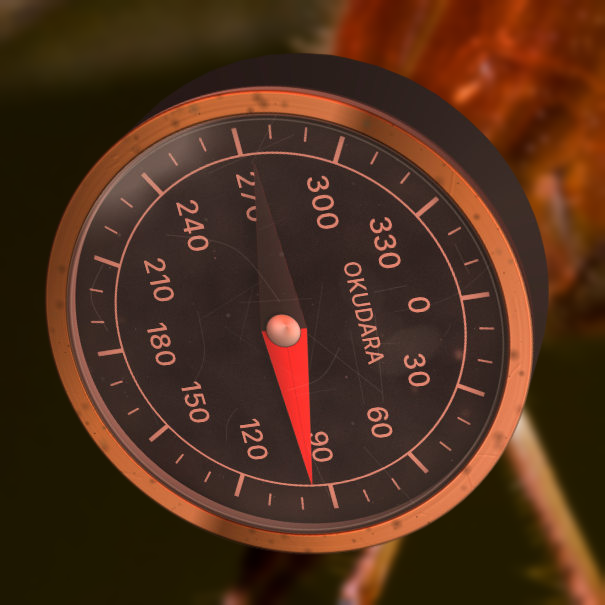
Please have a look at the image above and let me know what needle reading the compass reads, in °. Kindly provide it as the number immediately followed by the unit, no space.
95°
